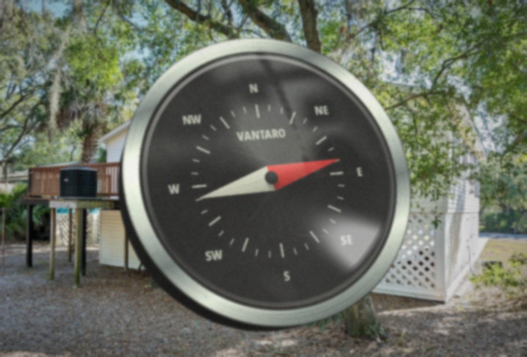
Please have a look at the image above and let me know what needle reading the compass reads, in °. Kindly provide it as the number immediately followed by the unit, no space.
80°
